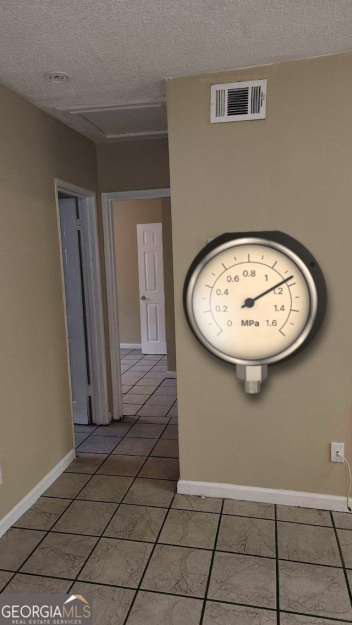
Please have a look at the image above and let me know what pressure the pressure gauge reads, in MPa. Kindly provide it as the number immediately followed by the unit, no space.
1.15MPa
